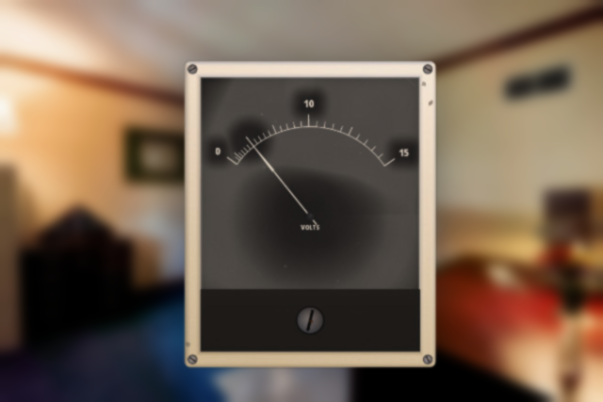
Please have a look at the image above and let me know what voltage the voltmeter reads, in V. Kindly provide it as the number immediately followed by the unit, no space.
5V
